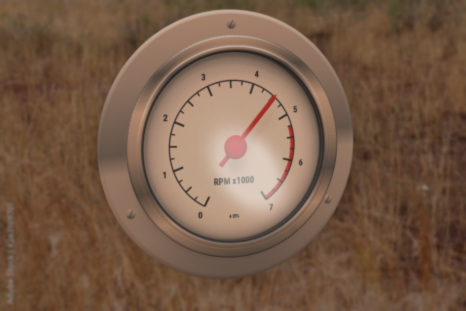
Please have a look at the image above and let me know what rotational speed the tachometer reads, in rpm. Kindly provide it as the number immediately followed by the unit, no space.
4500rpm
